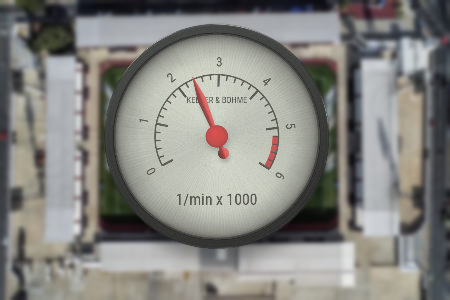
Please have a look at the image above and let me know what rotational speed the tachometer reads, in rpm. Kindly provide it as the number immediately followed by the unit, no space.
2400rpm
